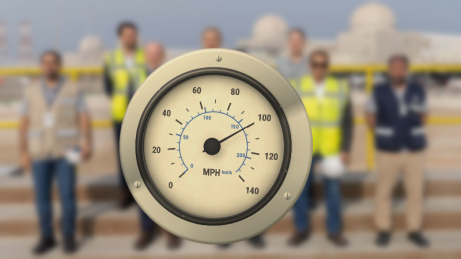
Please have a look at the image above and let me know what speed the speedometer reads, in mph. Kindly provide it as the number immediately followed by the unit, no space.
100mph
